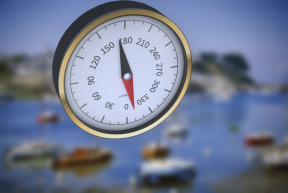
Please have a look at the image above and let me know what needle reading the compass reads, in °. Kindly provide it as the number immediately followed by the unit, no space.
350°
